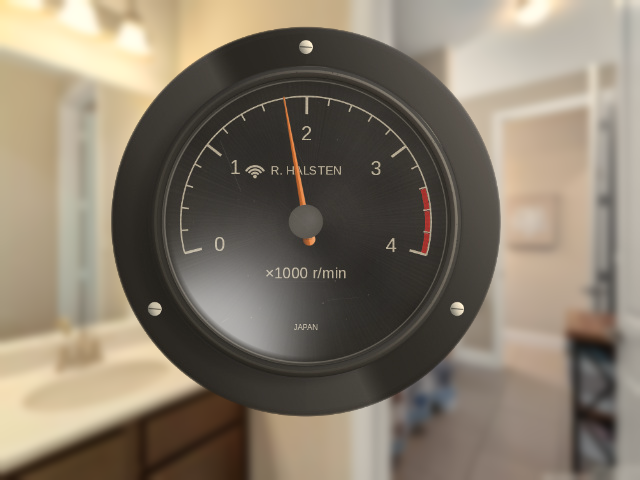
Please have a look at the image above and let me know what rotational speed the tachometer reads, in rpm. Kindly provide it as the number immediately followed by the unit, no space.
1800rpm
